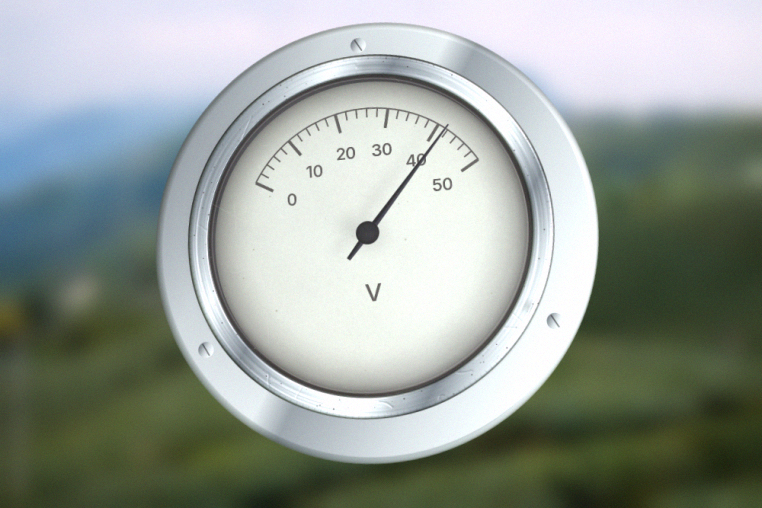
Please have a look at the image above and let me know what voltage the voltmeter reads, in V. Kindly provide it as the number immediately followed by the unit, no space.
42V
